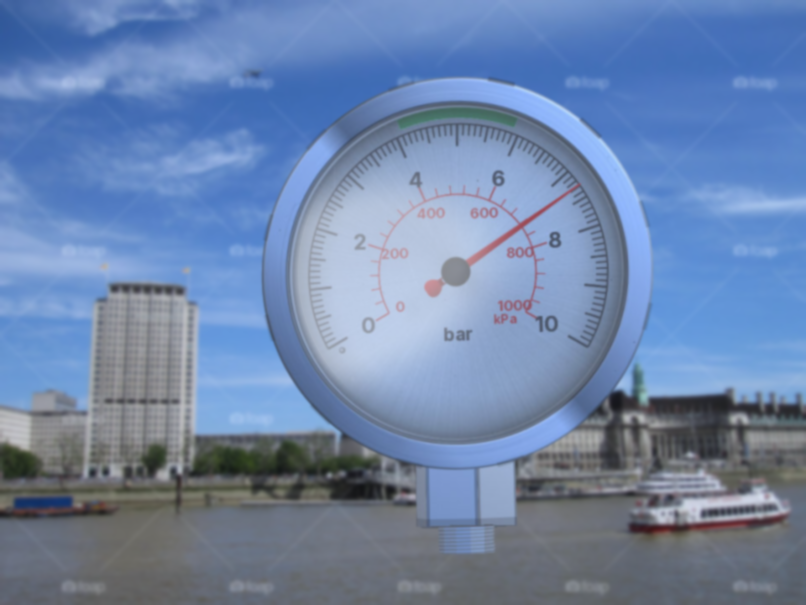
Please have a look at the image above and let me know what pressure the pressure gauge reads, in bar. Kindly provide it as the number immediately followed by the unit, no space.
7.3bar
